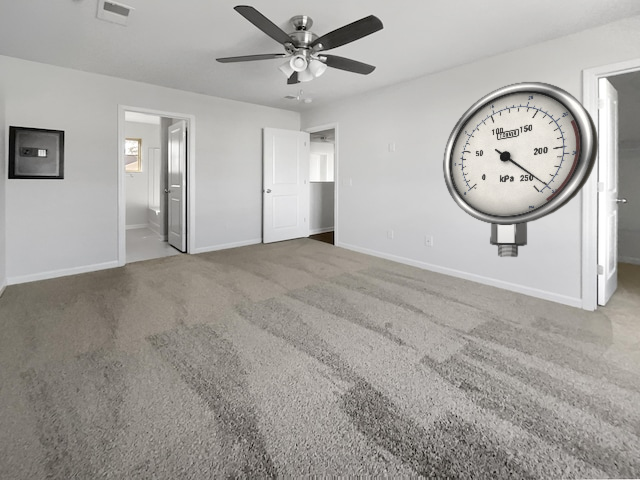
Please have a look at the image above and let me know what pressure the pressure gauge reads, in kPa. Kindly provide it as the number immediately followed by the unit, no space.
240kPa
